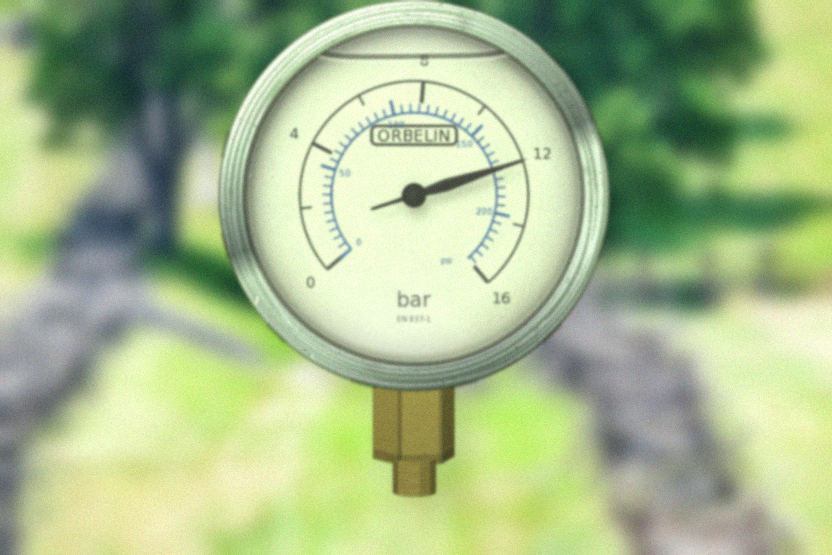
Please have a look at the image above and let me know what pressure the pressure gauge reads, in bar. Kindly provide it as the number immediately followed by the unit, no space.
12bar
